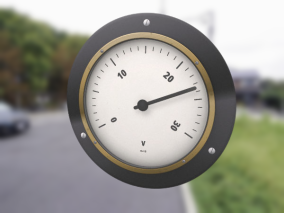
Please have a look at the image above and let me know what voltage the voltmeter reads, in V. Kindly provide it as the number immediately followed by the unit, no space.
23.5V
